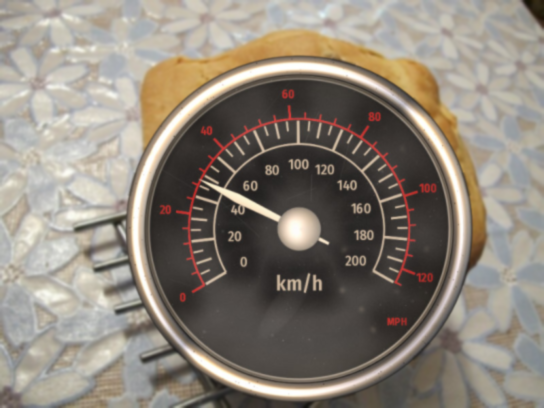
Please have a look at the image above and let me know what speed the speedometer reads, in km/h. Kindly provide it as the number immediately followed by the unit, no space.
47.5km/h
